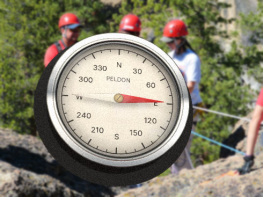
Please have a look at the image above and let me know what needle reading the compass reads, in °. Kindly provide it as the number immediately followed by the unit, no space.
90°
